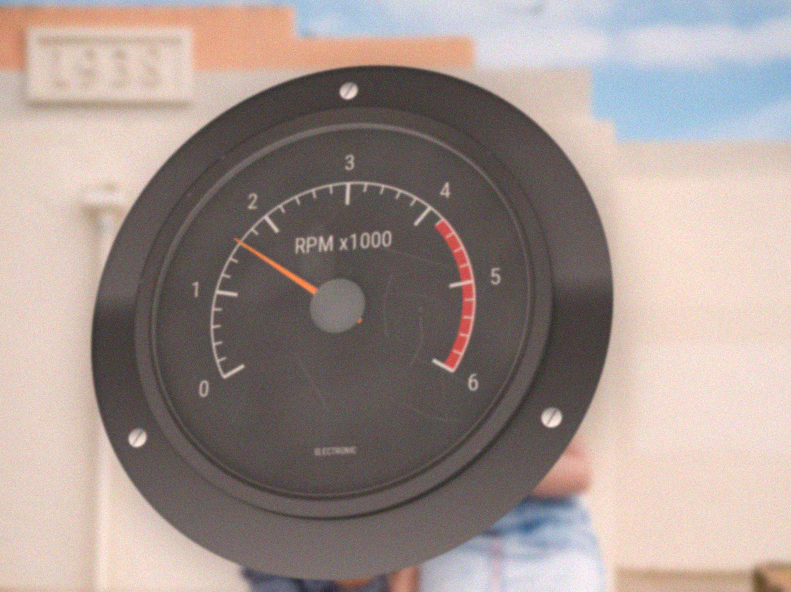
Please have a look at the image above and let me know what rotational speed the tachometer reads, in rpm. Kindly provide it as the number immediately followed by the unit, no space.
1600rpm
